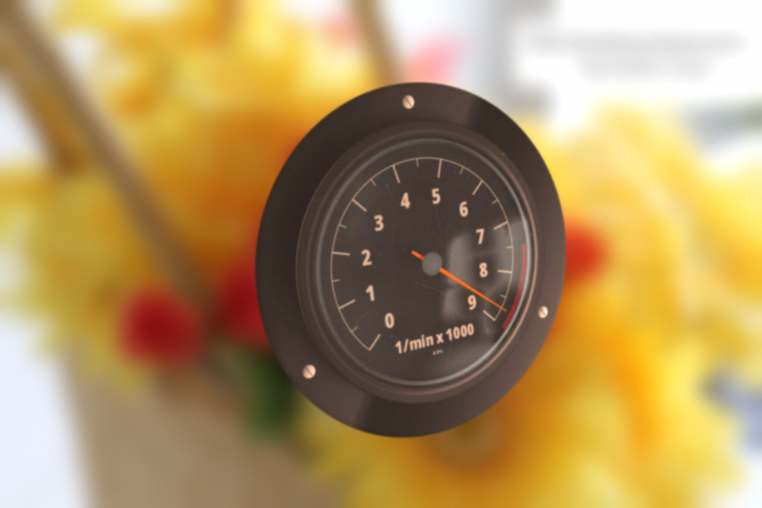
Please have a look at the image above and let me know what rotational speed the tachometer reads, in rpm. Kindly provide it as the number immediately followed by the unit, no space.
8750rpm
